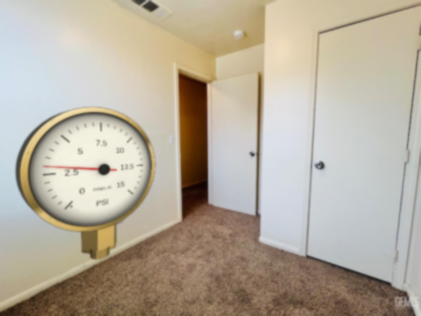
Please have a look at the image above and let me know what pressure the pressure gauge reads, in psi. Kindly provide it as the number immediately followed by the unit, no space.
3psi
